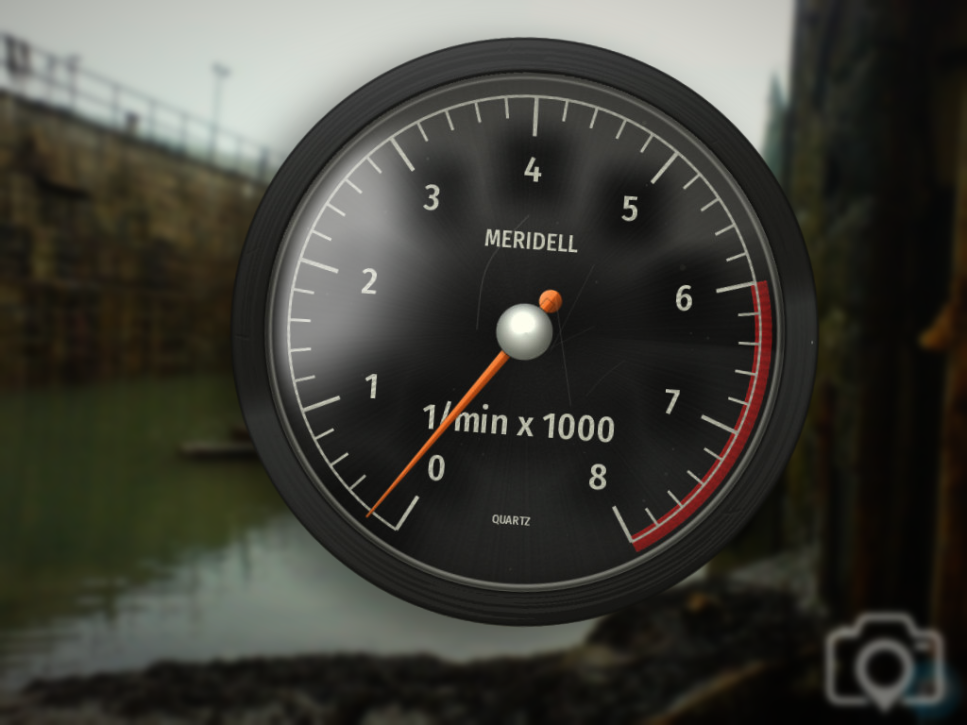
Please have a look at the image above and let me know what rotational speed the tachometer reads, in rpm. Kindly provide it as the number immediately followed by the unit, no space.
200rpm
